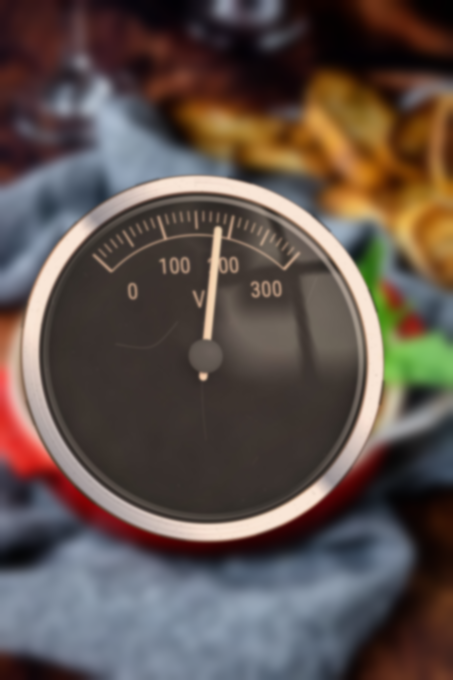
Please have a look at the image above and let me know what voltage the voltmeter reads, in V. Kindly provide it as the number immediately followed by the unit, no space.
180V
